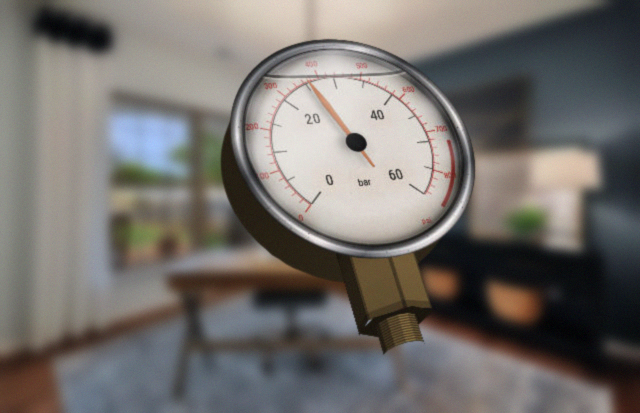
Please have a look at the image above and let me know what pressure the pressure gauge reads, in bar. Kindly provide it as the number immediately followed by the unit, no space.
25bar
